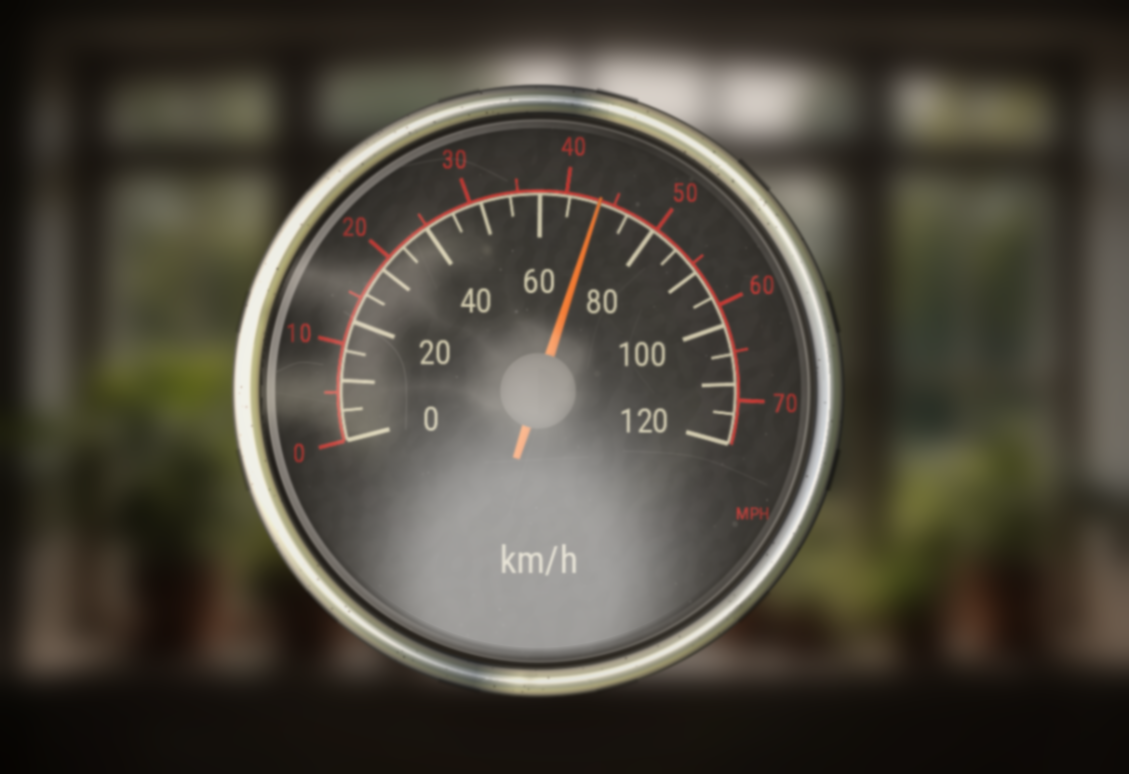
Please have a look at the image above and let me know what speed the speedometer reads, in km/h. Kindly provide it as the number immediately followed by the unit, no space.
70km/h
